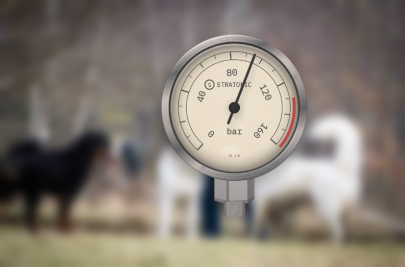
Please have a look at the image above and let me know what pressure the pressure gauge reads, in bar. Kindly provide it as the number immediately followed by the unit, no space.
95bar
